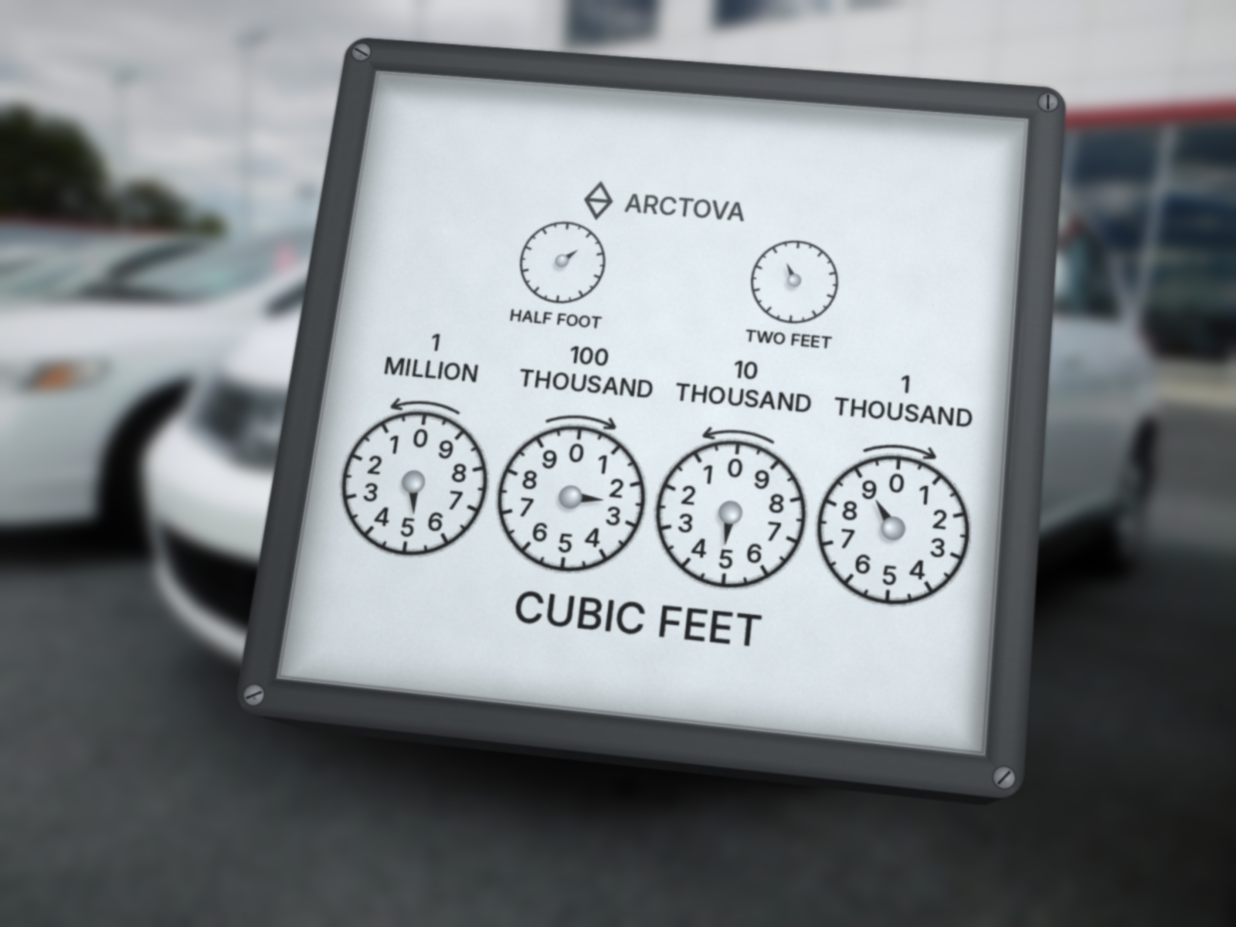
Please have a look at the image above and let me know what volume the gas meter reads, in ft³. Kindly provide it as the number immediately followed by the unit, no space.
524900ft³
